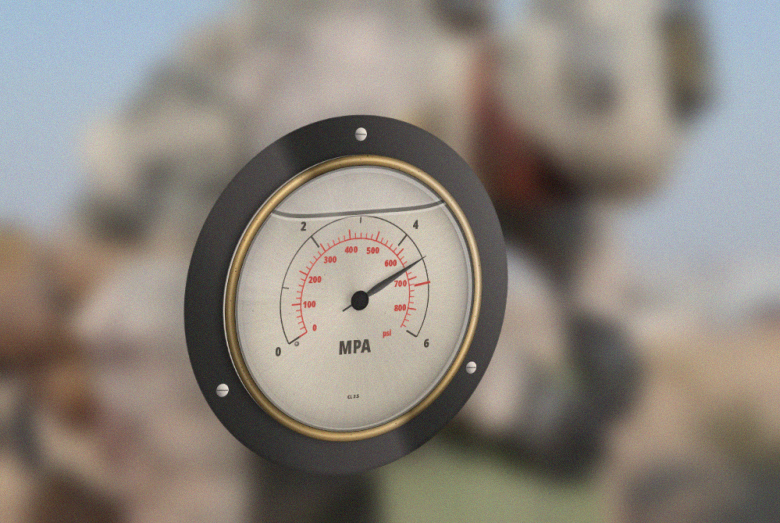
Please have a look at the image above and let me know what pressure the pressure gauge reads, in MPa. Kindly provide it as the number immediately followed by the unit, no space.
4.5MPa
